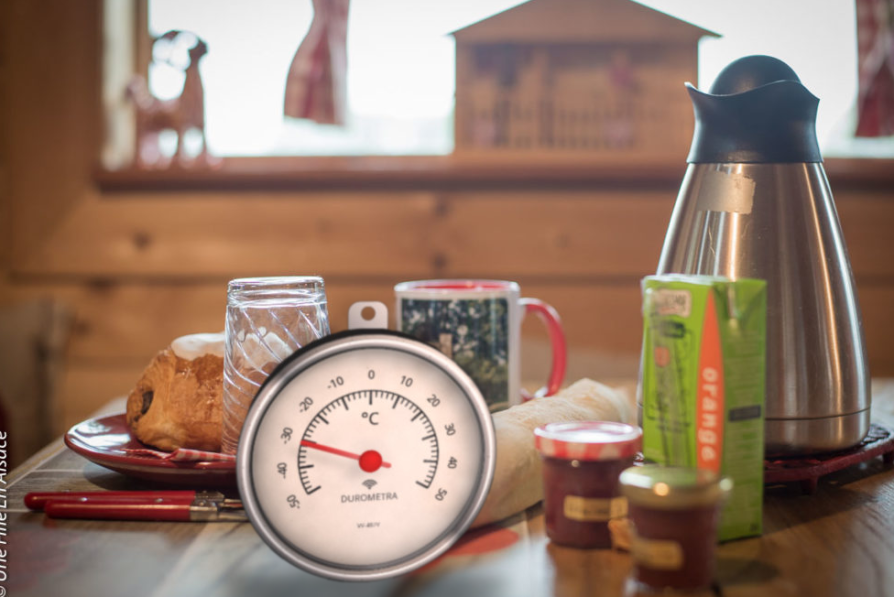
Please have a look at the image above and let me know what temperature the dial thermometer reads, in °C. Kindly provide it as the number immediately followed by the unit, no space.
-30°C
